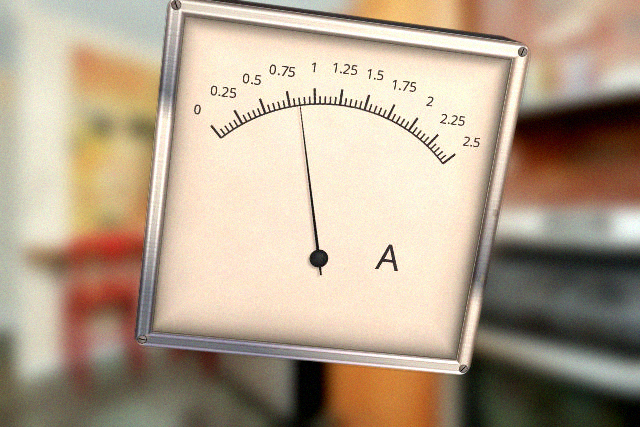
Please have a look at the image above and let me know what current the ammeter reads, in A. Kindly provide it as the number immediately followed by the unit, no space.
0.85A
